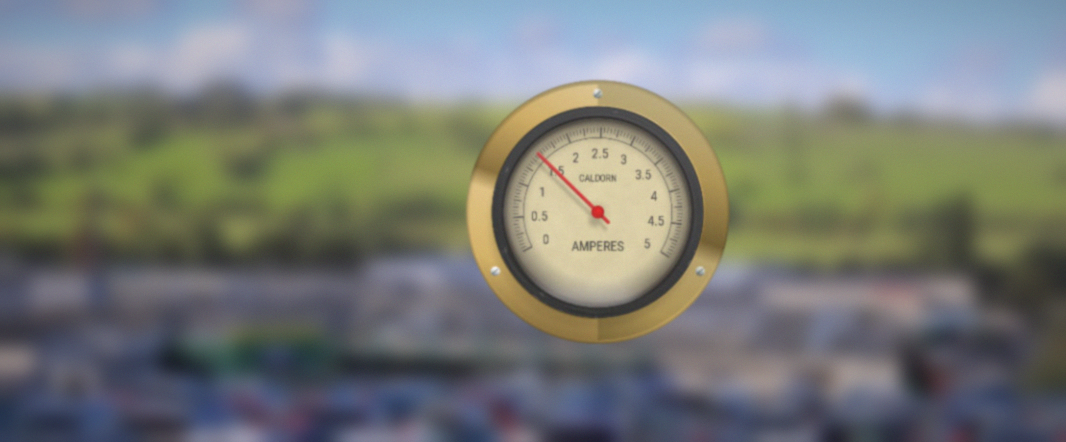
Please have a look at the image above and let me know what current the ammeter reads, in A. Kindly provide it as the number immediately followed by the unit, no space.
1.5A
